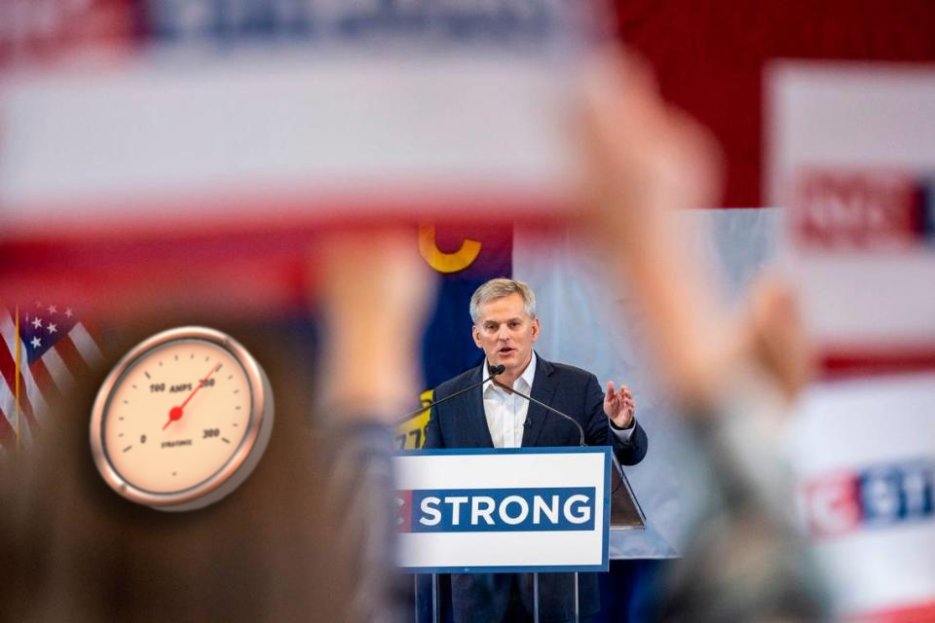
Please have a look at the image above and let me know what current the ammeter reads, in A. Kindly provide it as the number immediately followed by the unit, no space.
200A
